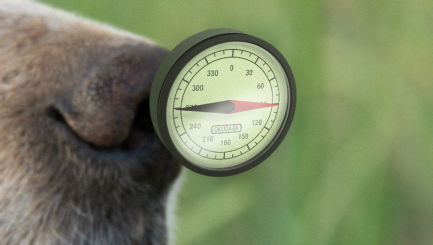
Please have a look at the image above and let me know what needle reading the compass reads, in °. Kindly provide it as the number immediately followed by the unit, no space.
90°
